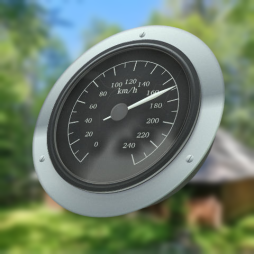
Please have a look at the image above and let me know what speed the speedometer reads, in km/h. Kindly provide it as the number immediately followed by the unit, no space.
170km/h
